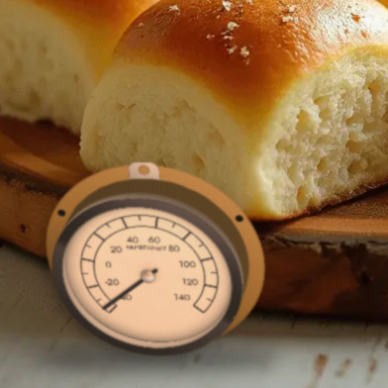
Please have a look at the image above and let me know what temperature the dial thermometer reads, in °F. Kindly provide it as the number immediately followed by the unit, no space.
-35°F
